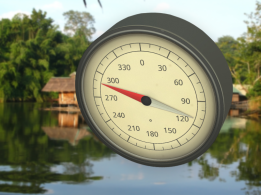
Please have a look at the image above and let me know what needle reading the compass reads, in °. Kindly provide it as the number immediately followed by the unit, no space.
290°
